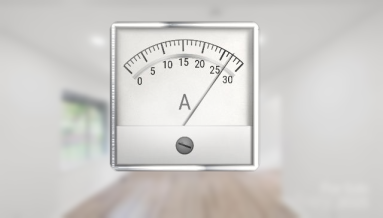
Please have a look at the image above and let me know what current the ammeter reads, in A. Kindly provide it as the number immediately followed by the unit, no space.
27A
